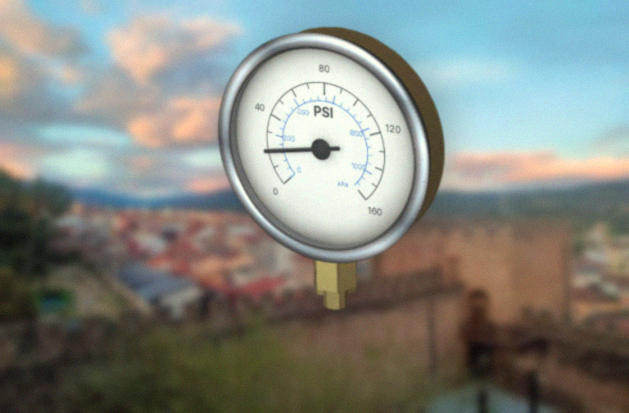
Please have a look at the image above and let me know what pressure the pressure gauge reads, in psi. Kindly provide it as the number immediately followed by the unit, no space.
20psi
